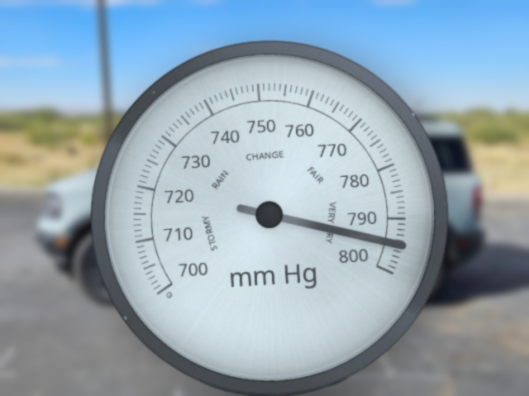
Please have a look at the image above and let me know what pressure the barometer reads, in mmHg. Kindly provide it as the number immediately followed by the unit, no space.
795mmHg
